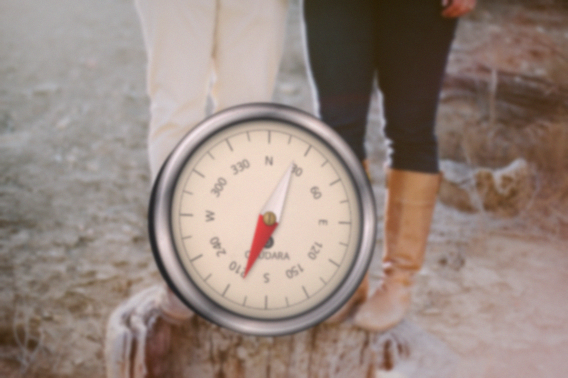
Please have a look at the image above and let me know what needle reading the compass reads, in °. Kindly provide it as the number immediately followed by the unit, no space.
202.5°
